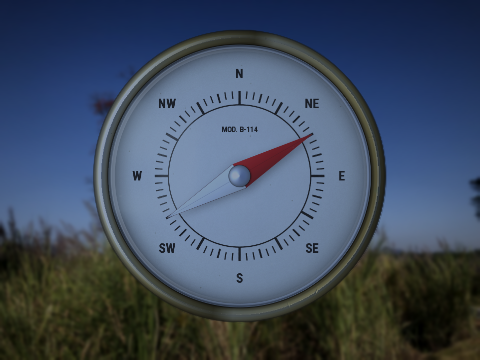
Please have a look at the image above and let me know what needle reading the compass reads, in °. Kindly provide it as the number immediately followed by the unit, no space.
60°
